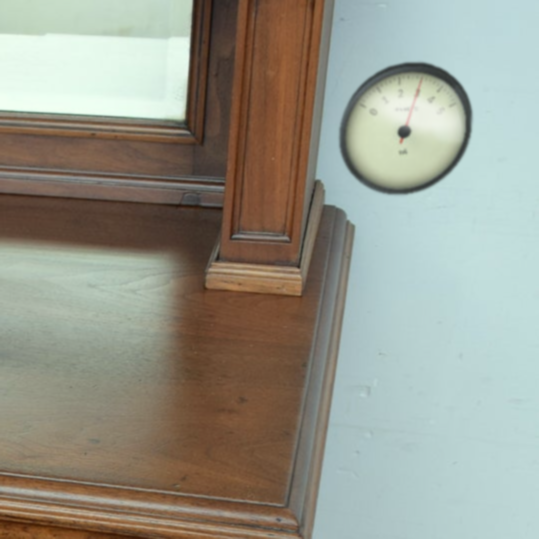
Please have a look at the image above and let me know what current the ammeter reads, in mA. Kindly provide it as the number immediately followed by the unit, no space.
3mA
